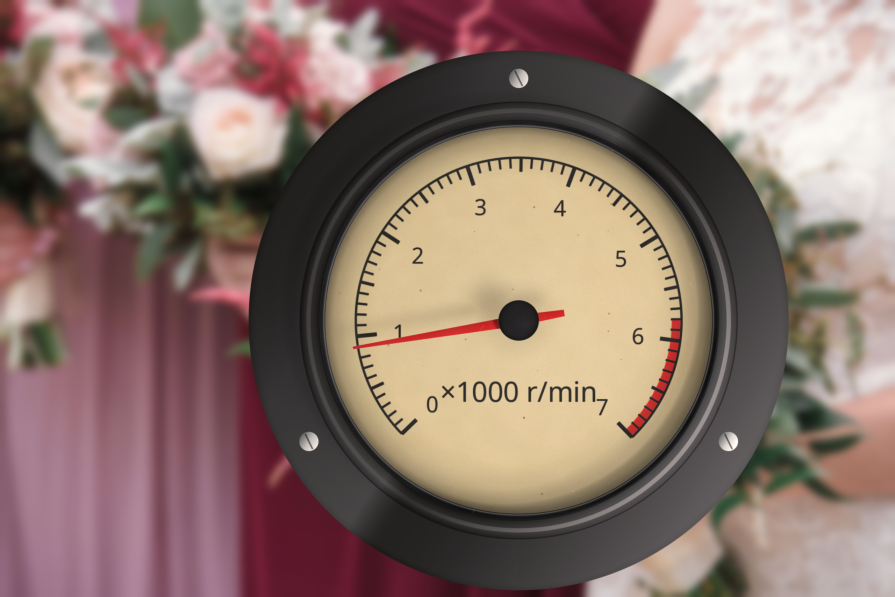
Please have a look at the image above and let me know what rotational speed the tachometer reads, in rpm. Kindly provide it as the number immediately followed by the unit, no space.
900rpm
